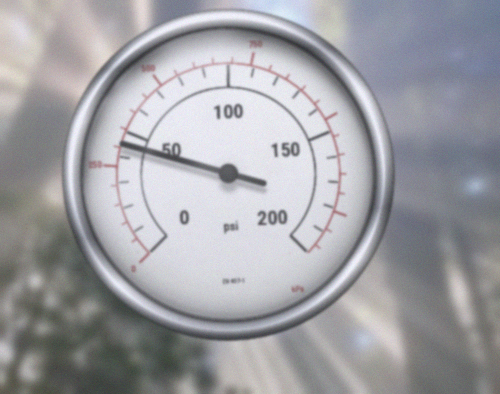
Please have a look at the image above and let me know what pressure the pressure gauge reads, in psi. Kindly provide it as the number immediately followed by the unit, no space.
45psi
